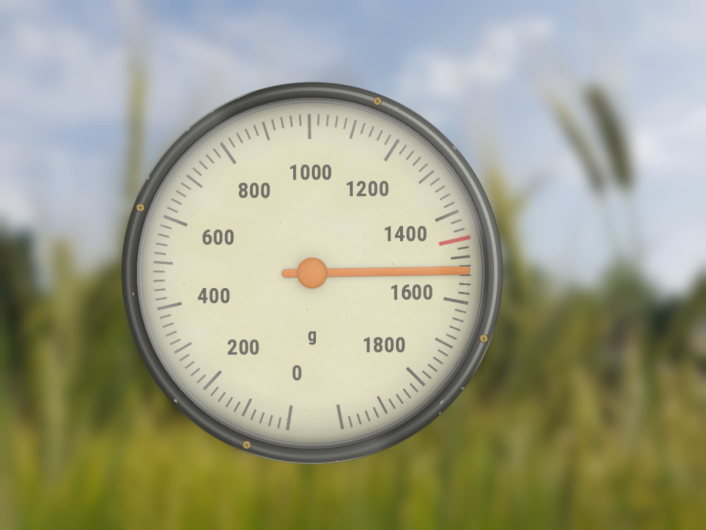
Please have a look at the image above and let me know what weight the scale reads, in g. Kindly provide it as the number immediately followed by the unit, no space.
1530g
